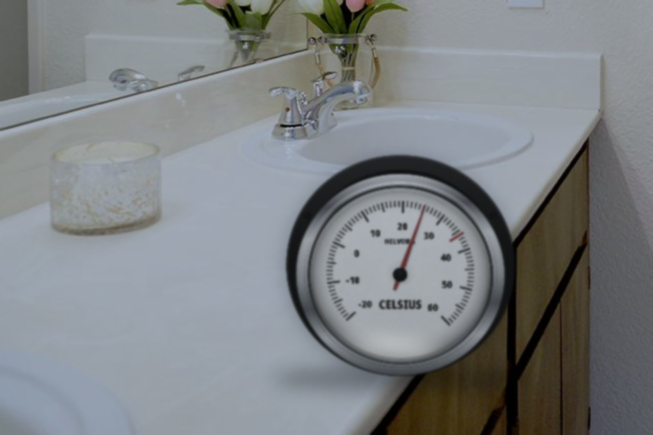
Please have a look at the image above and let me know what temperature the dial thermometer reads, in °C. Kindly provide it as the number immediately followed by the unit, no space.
25°C
